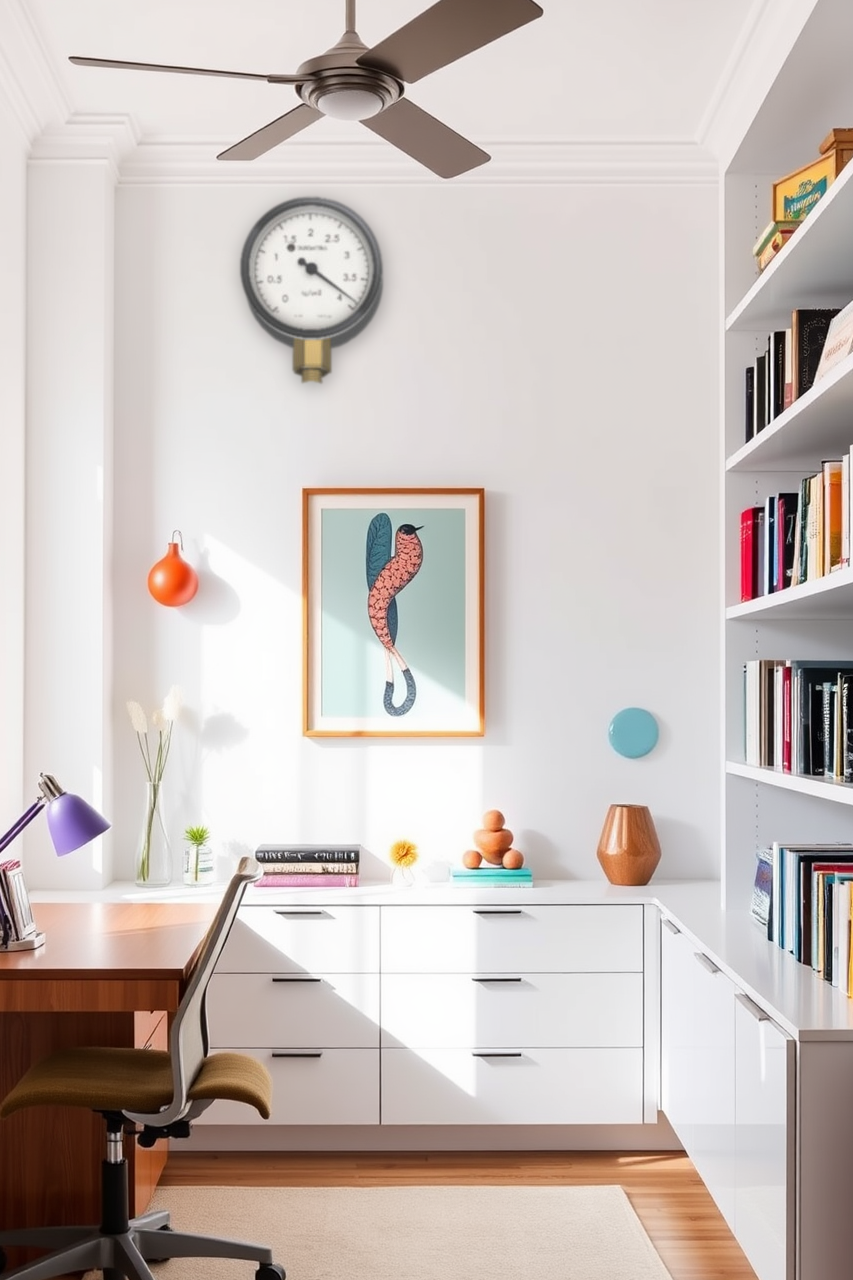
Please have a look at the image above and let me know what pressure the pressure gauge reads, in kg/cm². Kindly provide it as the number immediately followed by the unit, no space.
3.9kg/cm²
